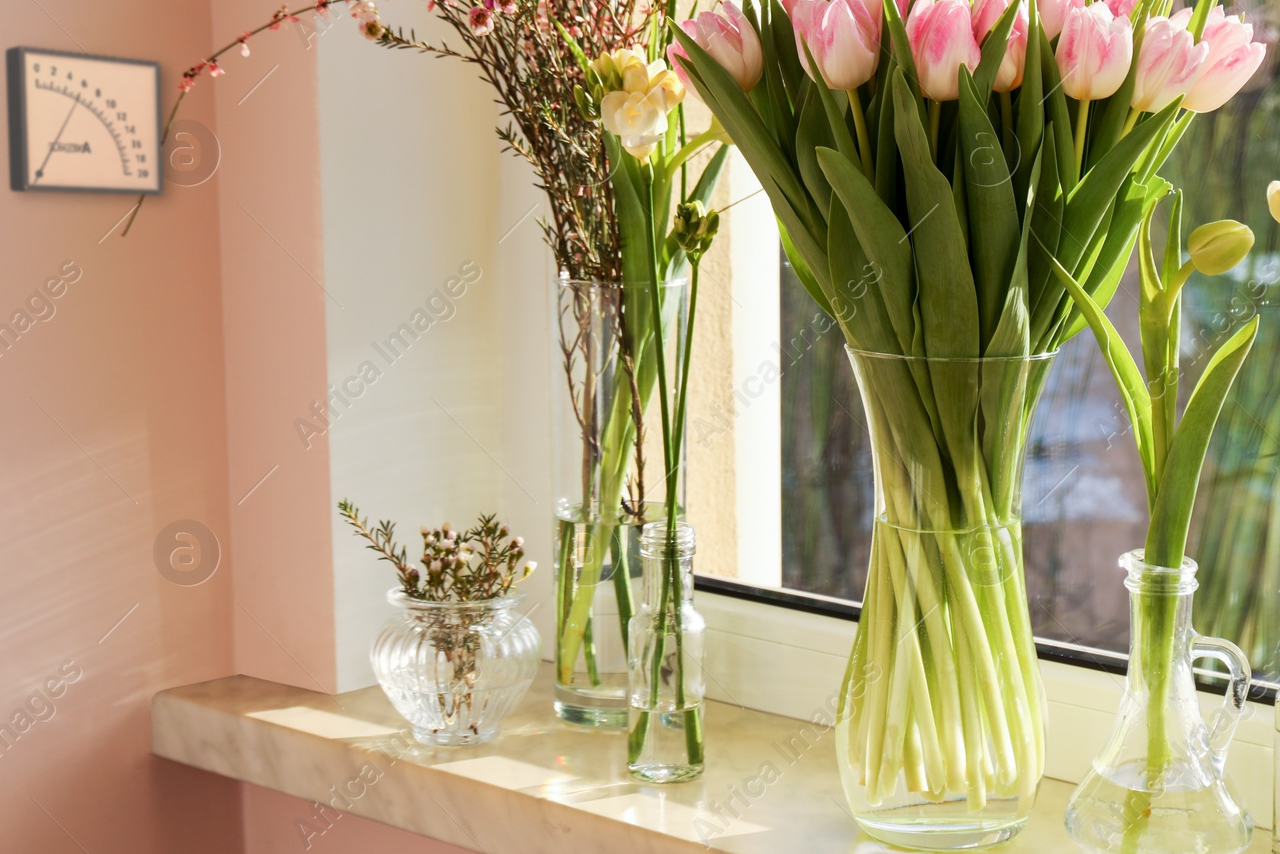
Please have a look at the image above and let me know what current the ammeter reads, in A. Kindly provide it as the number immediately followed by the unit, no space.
6A
